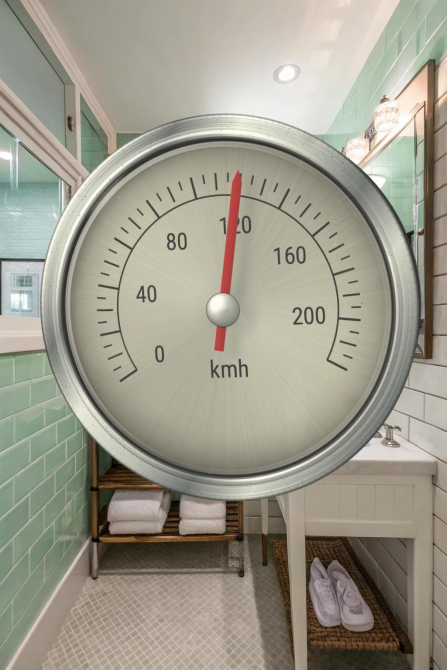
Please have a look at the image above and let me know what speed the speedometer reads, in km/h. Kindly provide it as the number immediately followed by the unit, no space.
120km/h
